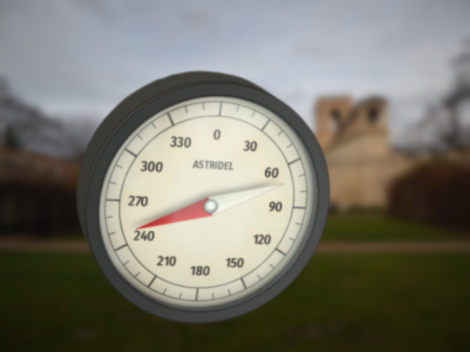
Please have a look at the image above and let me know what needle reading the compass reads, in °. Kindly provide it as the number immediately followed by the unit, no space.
250°
